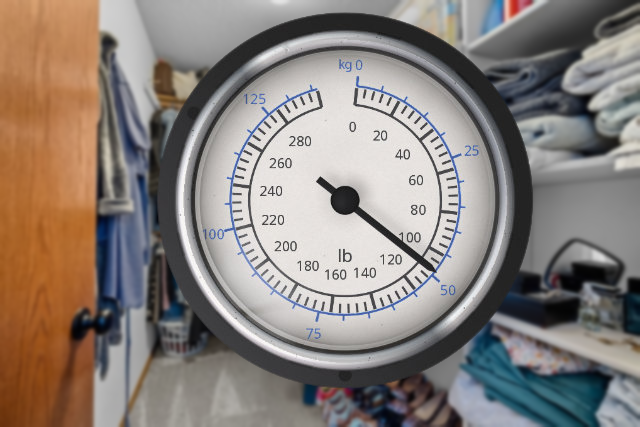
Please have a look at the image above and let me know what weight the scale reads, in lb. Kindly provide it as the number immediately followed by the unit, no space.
108lb
